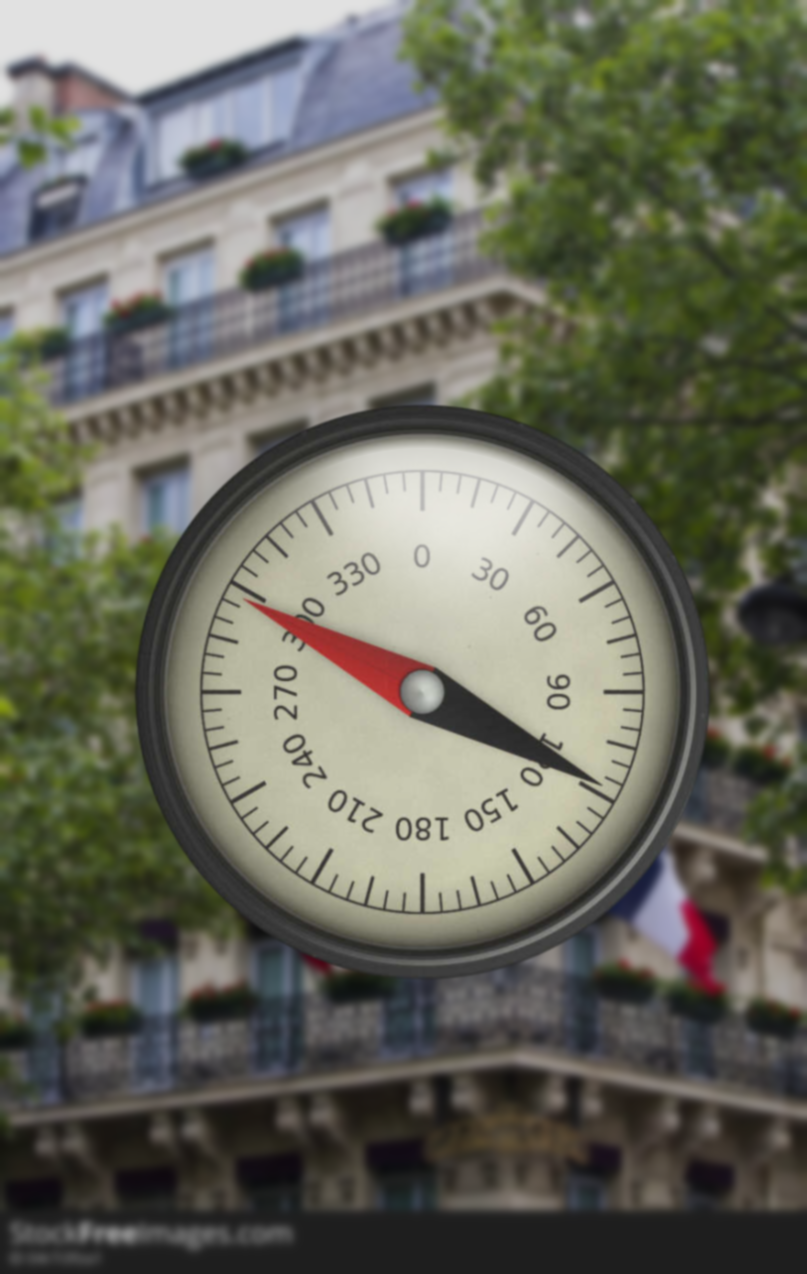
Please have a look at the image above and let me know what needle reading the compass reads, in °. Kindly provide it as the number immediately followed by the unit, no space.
297.5°
